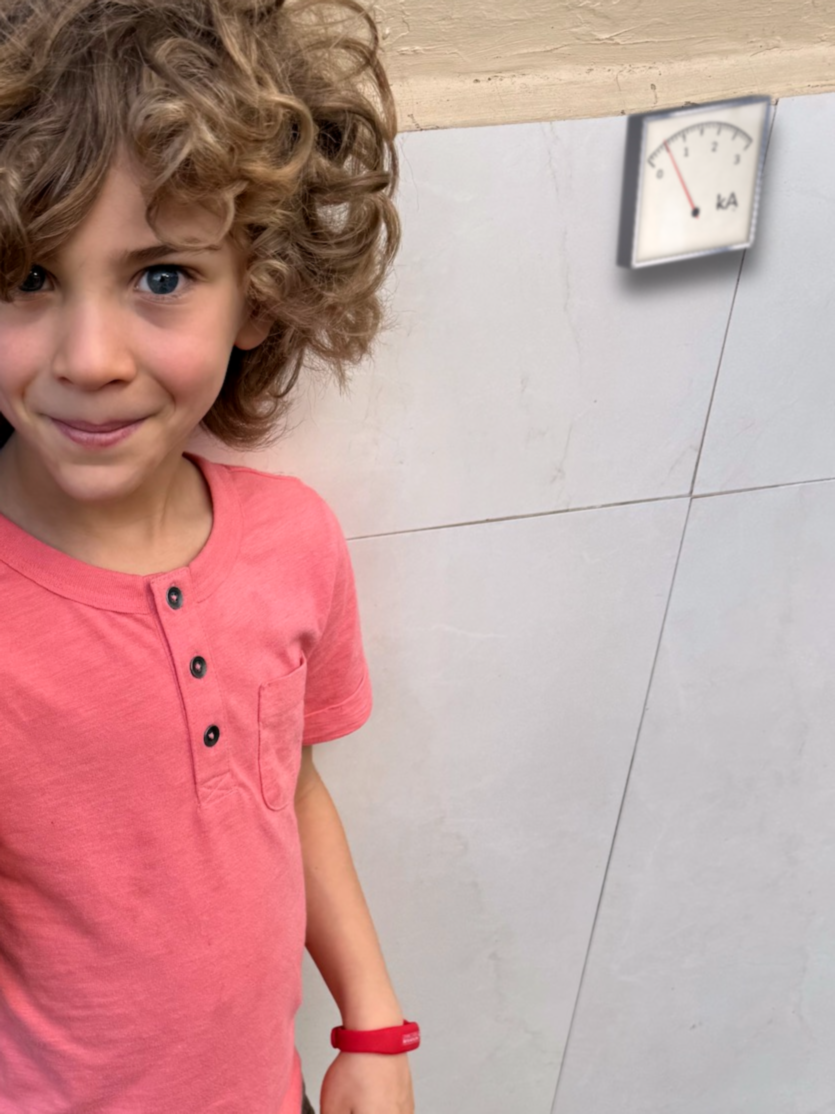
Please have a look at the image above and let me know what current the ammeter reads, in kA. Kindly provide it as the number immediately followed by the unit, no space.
0.5kA
